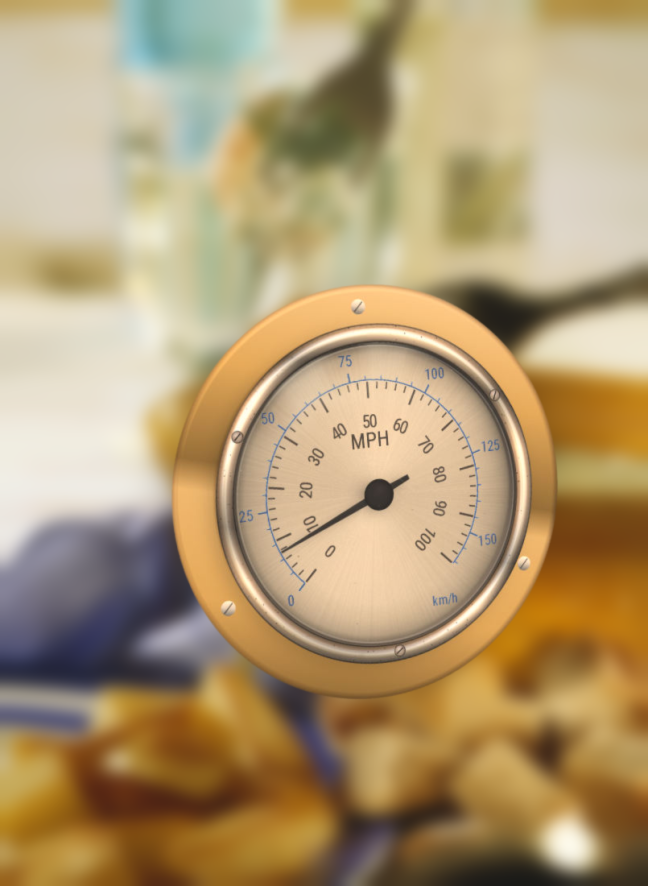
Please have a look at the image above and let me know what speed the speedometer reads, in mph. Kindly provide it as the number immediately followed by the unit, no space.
8mph
